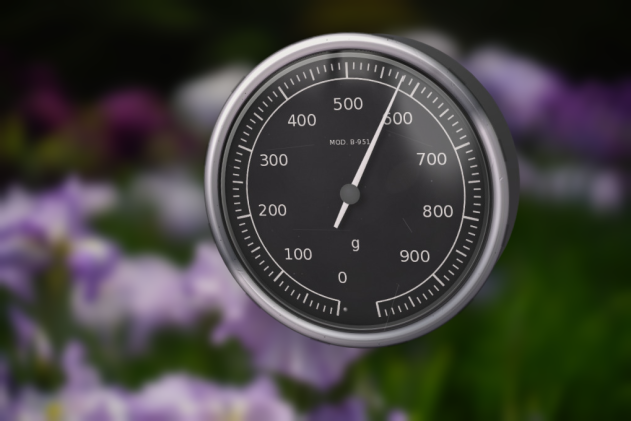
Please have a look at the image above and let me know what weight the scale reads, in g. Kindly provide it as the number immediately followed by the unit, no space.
580g
